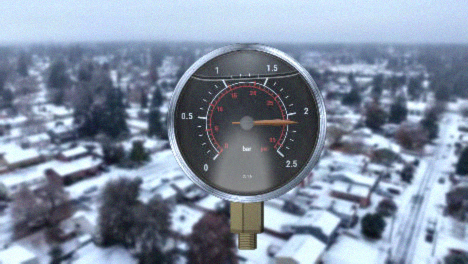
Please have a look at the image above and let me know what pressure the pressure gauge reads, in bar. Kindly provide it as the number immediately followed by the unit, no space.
2.1bar
